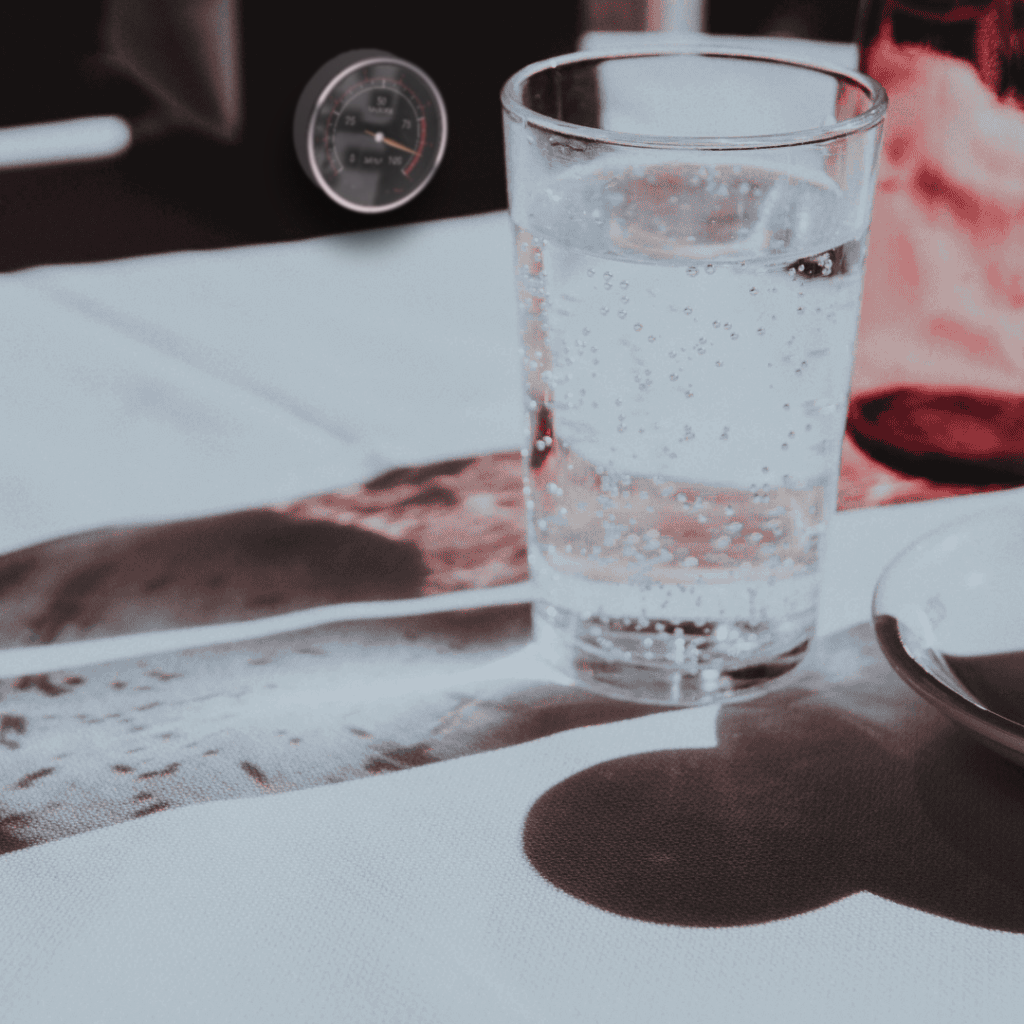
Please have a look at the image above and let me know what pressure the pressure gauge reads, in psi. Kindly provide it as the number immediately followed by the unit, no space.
90psi
